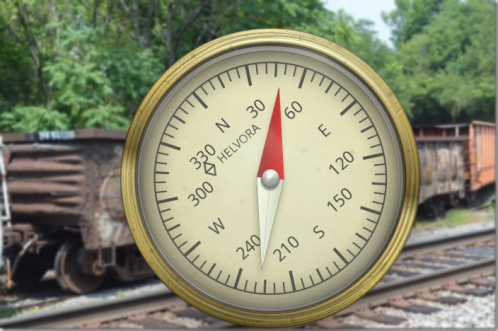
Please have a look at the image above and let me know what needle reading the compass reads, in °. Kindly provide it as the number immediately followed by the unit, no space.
47.5°
